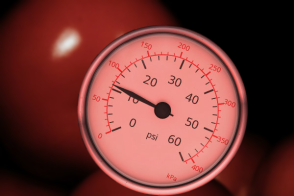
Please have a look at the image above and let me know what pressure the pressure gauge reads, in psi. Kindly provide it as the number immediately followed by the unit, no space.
11psi
